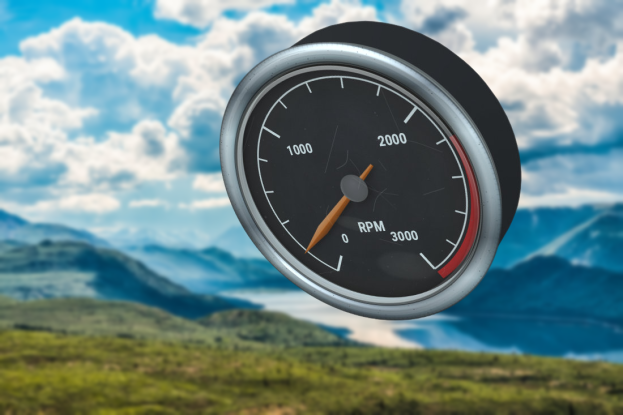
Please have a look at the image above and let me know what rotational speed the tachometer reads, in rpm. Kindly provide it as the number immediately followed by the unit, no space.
200rpm
